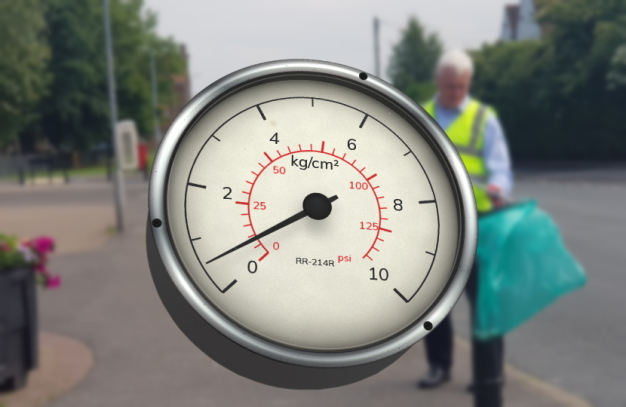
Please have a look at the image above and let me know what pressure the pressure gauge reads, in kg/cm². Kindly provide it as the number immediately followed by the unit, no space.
0.5kg/cm²
